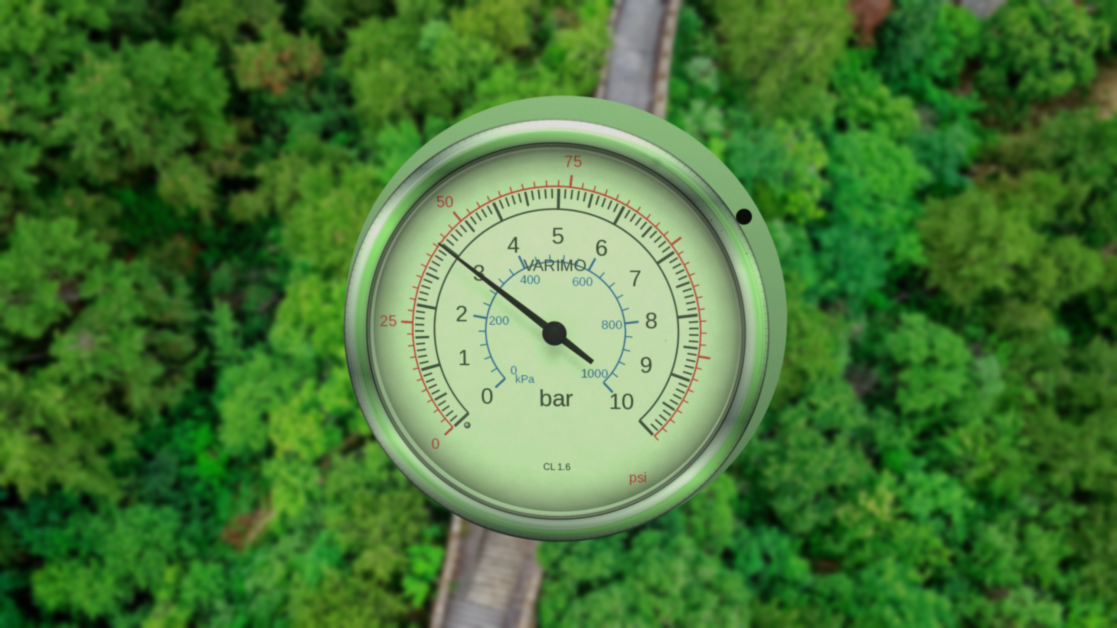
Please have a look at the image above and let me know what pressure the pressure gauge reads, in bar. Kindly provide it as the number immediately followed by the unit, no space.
3bar
